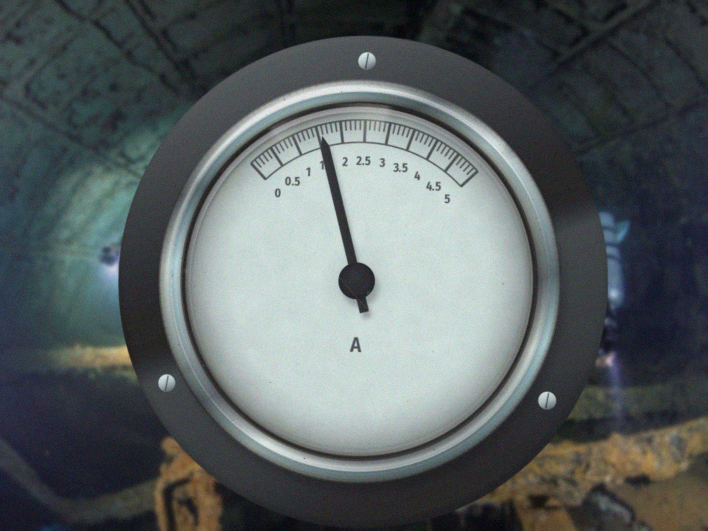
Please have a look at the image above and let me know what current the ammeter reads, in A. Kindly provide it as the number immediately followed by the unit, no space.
1.6A
